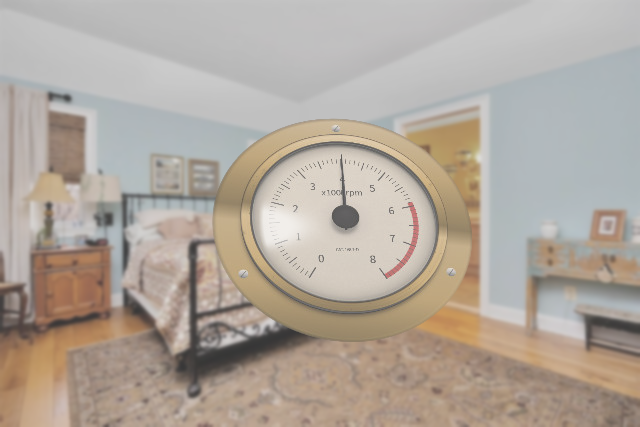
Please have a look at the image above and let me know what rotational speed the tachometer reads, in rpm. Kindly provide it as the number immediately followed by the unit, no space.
4000rpm
